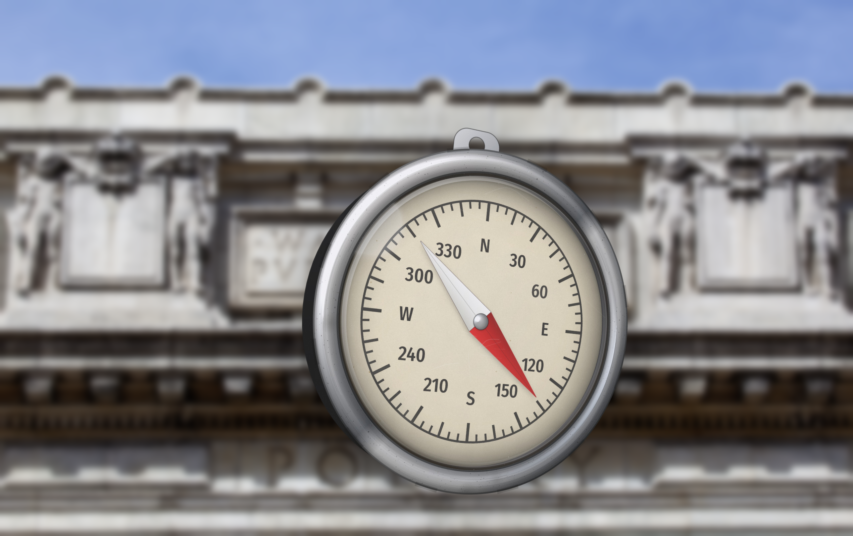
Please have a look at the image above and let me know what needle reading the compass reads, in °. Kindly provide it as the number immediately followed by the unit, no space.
135°
